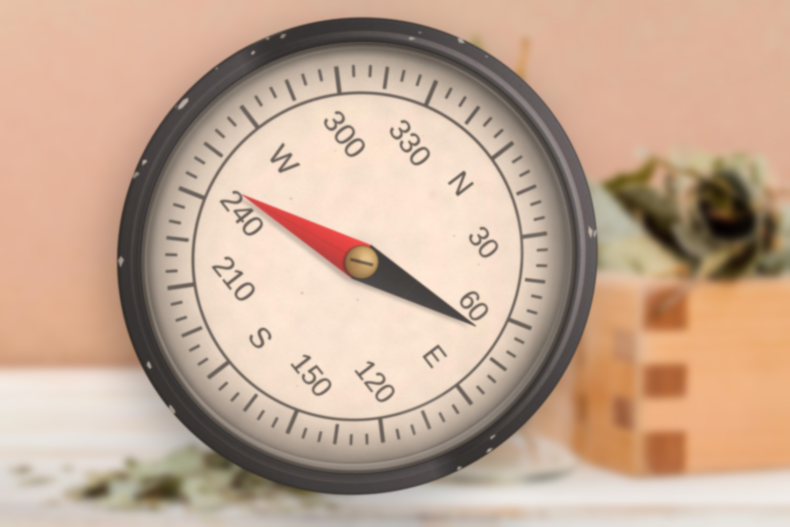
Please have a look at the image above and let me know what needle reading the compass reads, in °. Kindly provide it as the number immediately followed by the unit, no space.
247.5°
